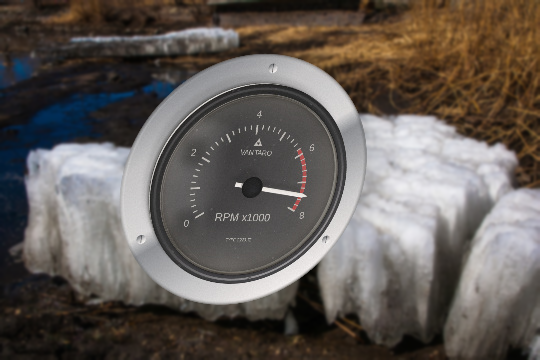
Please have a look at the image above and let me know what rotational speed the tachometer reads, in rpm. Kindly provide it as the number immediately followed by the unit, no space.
7400rpm
